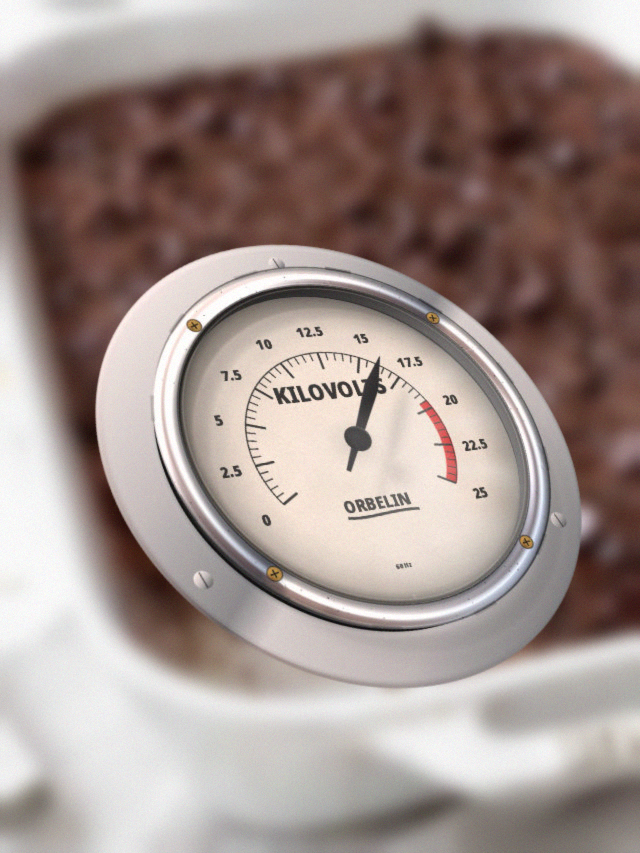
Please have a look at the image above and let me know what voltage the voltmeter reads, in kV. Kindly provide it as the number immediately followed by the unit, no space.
16kV
